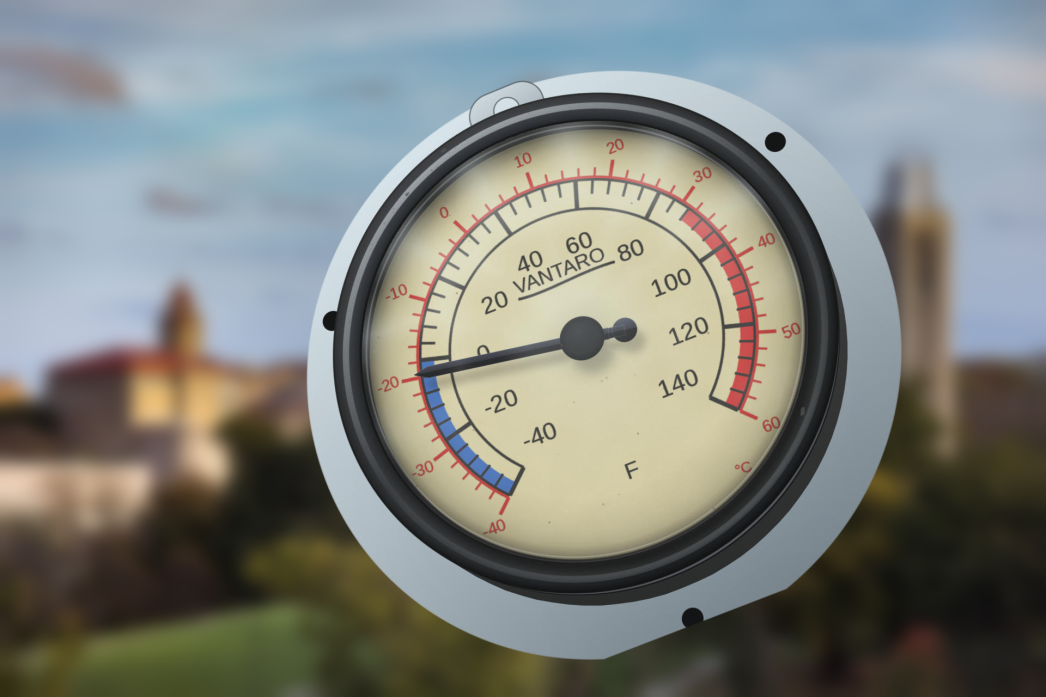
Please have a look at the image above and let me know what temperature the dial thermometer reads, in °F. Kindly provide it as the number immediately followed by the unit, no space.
-4°F
